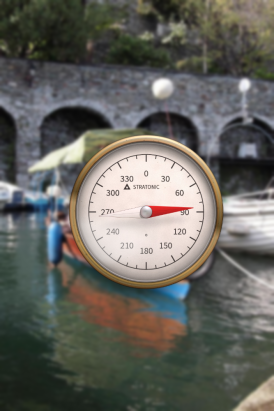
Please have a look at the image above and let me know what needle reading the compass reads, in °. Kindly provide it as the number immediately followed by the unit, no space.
85°
